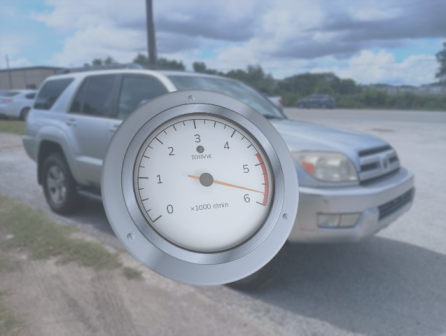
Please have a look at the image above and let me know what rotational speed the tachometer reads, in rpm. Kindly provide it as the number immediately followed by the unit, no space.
5750rpm
